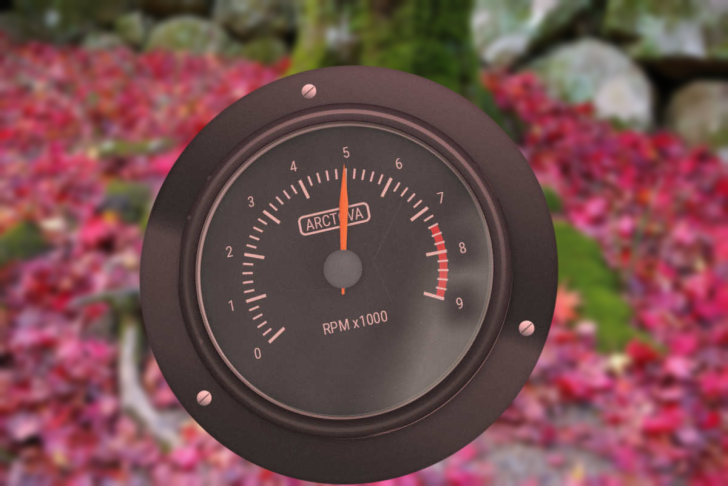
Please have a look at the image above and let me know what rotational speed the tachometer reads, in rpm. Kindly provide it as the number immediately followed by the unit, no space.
5000rpm
